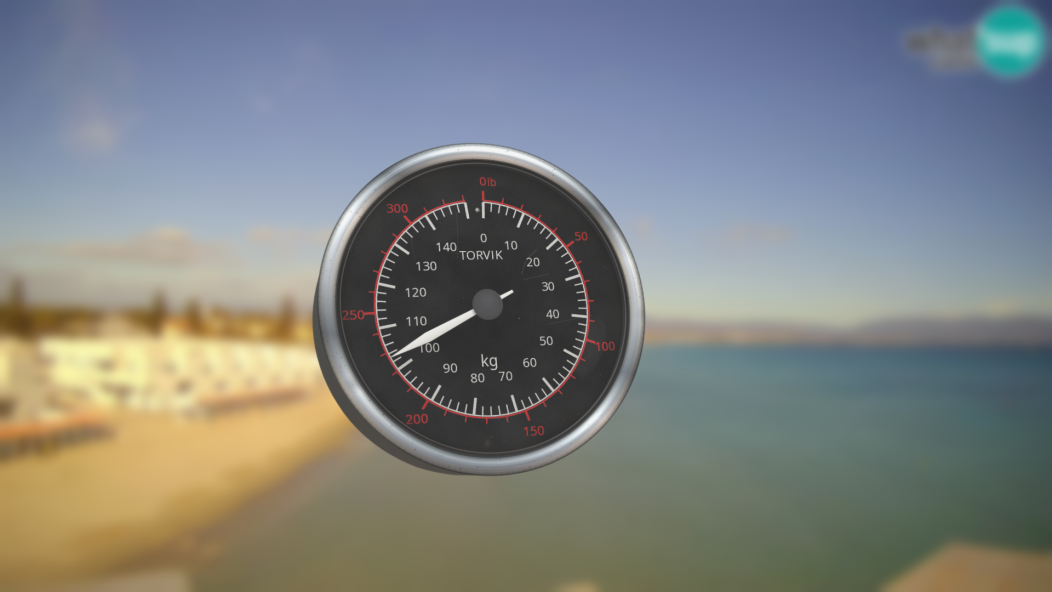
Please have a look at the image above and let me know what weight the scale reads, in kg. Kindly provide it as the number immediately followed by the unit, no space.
103kg
